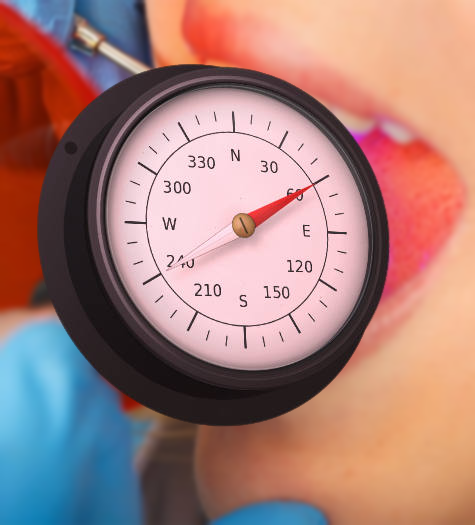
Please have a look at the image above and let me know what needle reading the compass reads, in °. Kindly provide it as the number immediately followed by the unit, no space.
60°
